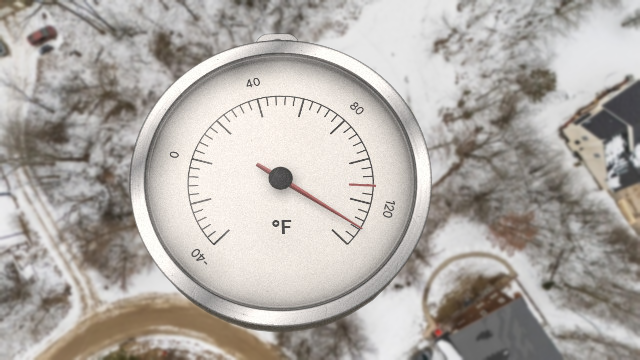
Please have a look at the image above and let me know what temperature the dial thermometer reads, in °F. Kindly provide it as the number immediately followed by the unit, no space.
132°F
